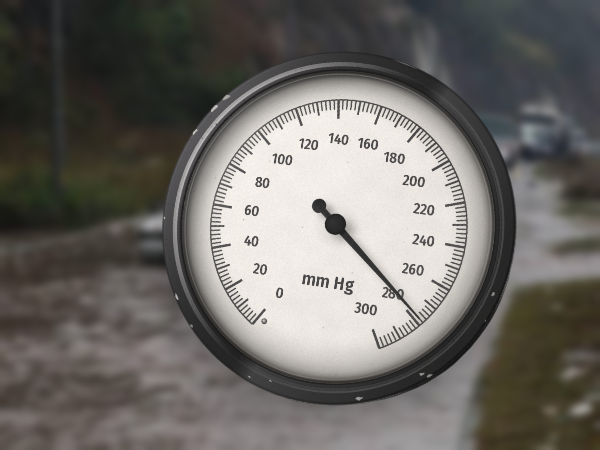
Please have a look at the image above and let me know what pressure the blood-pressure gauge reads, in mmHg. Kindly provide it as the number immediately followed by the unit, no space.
278mmHg
